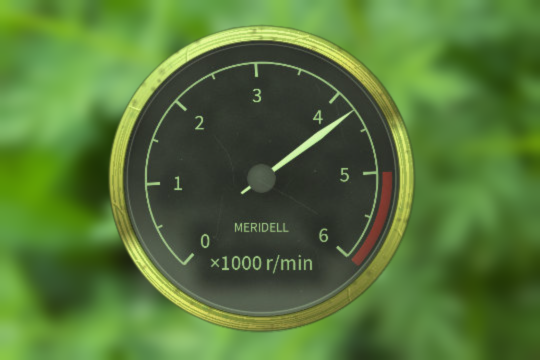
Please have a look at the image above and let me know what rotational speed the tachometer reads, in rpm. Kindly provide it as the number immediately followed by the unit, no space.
4250rpm
